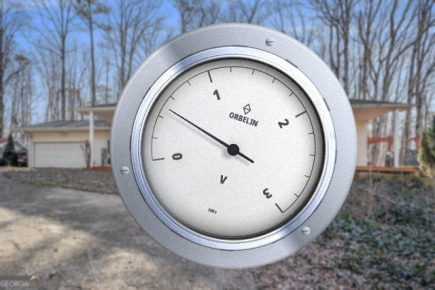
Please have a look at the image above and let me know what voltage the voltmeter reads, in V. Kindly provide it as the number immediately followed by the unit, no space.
0.5V
